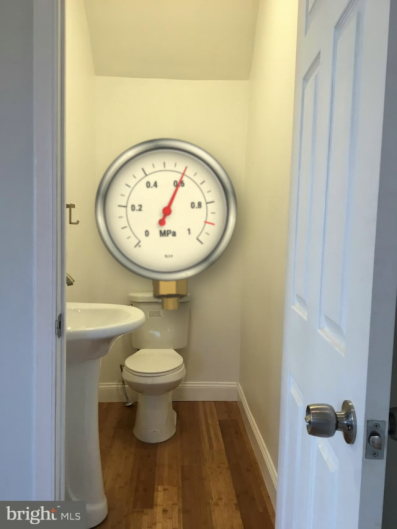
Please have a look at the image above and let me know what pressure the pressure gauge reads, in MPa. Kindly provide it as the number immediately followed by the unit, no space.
0.6MPa
